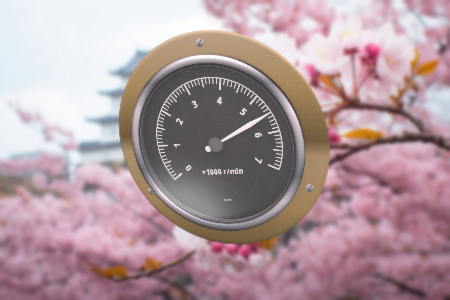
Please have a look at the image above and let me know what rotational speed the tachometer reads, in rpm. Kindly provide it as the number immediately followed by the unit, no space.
5500rpm
